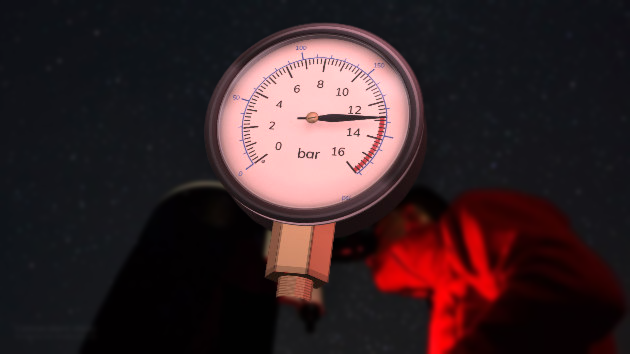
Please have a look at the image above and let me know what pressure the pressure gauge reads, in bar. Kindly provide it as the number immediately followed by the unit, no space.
13bar
